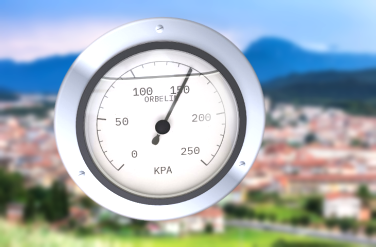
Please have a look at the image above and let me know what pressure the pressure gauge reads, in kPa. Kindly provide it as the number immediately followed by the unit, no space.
150kPa
